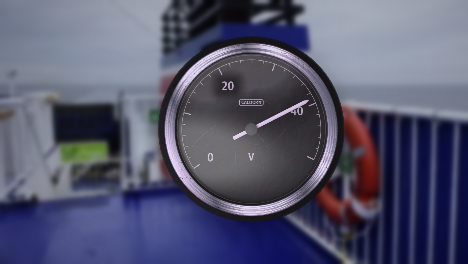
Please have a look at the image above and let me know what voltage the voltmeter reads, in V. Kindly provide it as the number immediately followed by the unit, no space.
39V
